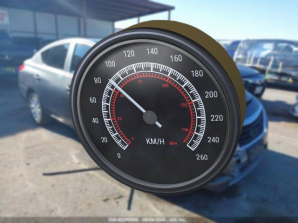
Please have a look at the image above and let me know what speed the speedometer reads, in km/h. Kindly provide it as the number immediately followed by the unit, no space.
90km/h
